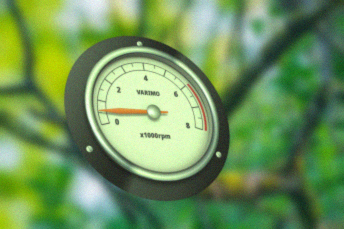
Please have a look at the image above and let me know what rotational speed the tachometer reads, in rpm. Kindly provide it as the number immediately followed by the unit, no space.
500rpm
